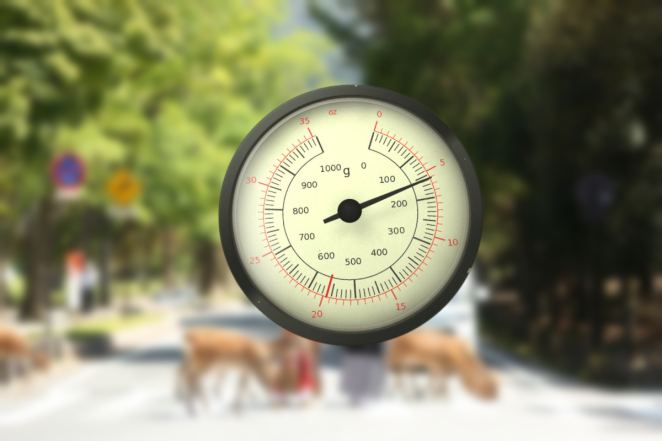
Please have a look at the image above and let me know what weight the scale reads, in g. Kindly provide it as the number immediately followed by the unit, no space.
160g
